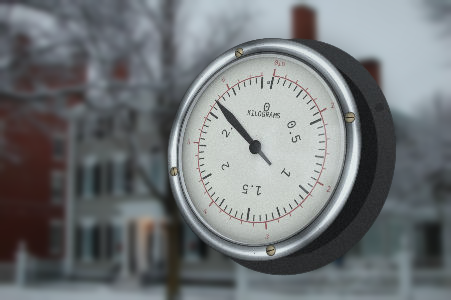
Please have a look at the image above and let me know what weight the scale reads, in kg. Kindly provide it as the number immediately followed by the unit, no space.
2.6kg
